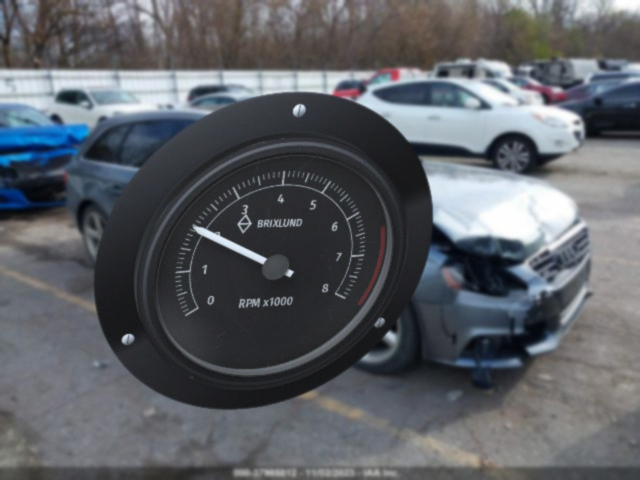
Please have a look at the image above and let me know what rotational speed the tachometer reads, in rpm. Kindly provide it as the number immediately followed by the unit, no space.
2000rpm
